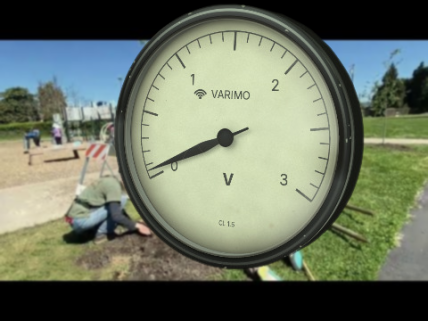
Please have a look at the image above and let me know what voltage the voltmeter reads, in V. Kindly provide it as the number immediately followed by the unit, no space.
0.05V
